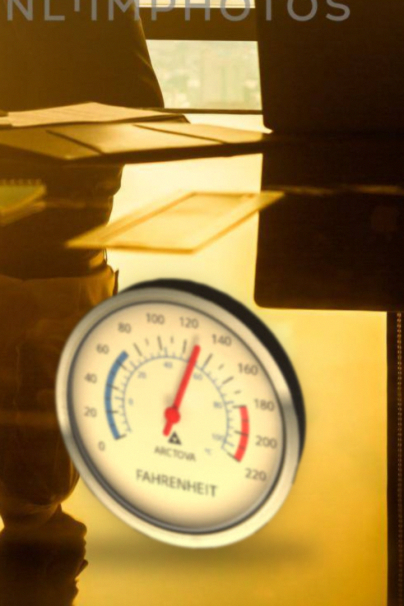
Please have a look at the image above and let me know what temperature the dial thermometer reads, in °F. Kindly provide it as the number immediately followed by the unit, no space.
130°F
